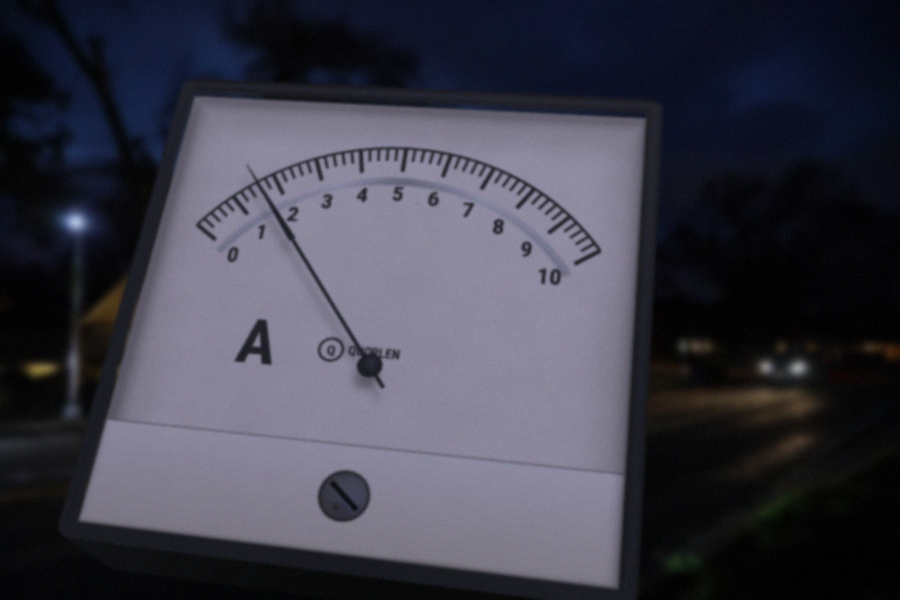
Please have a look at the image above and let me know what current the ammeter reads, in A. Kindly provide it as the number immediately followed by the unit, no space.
1.6A
